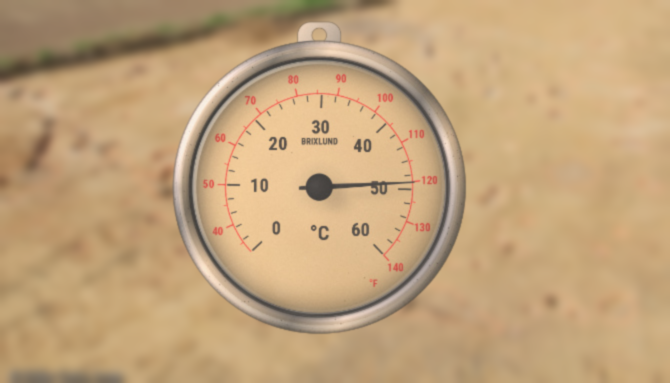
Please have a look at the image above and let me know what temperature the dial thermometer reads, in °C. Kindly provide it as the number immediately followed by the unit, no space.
49°C
